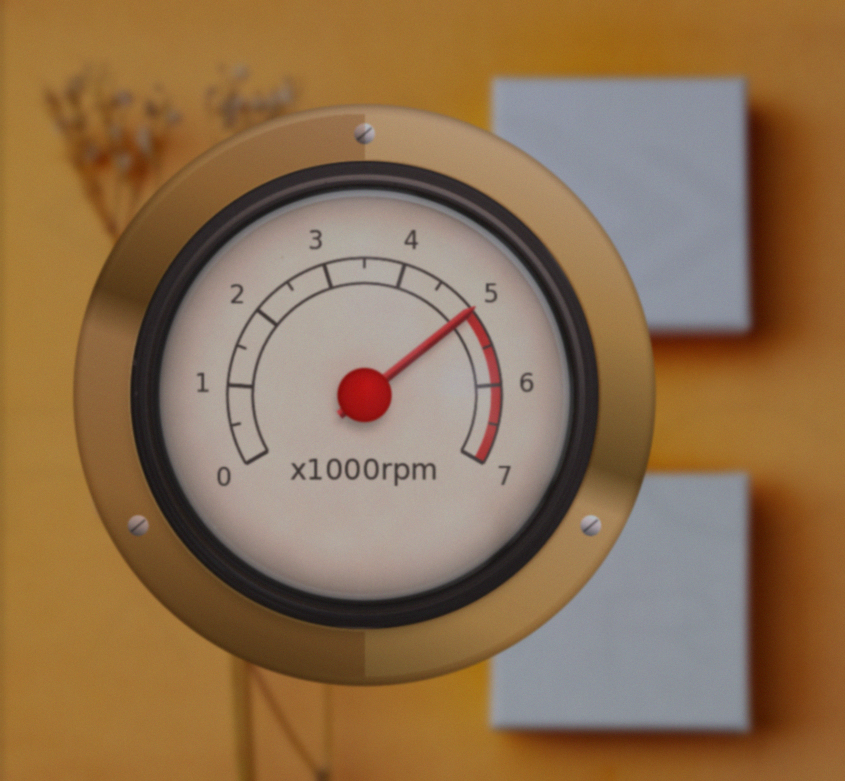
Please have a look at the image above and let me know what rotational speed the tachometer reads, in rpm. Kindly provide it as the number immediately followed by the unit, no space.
5000rpm
